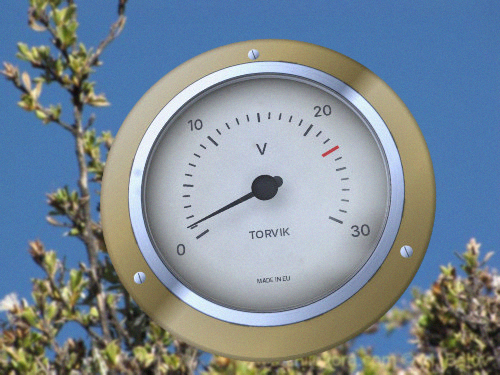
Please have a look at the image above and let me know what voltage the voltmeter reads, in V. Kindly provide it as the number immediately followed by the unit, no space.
1V
